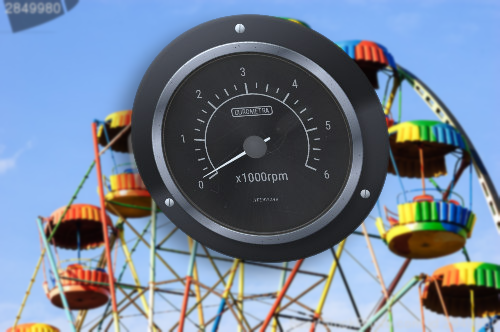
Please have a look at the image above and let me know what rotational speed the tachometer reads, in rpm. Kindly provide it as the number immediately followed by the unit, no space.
125rpm
